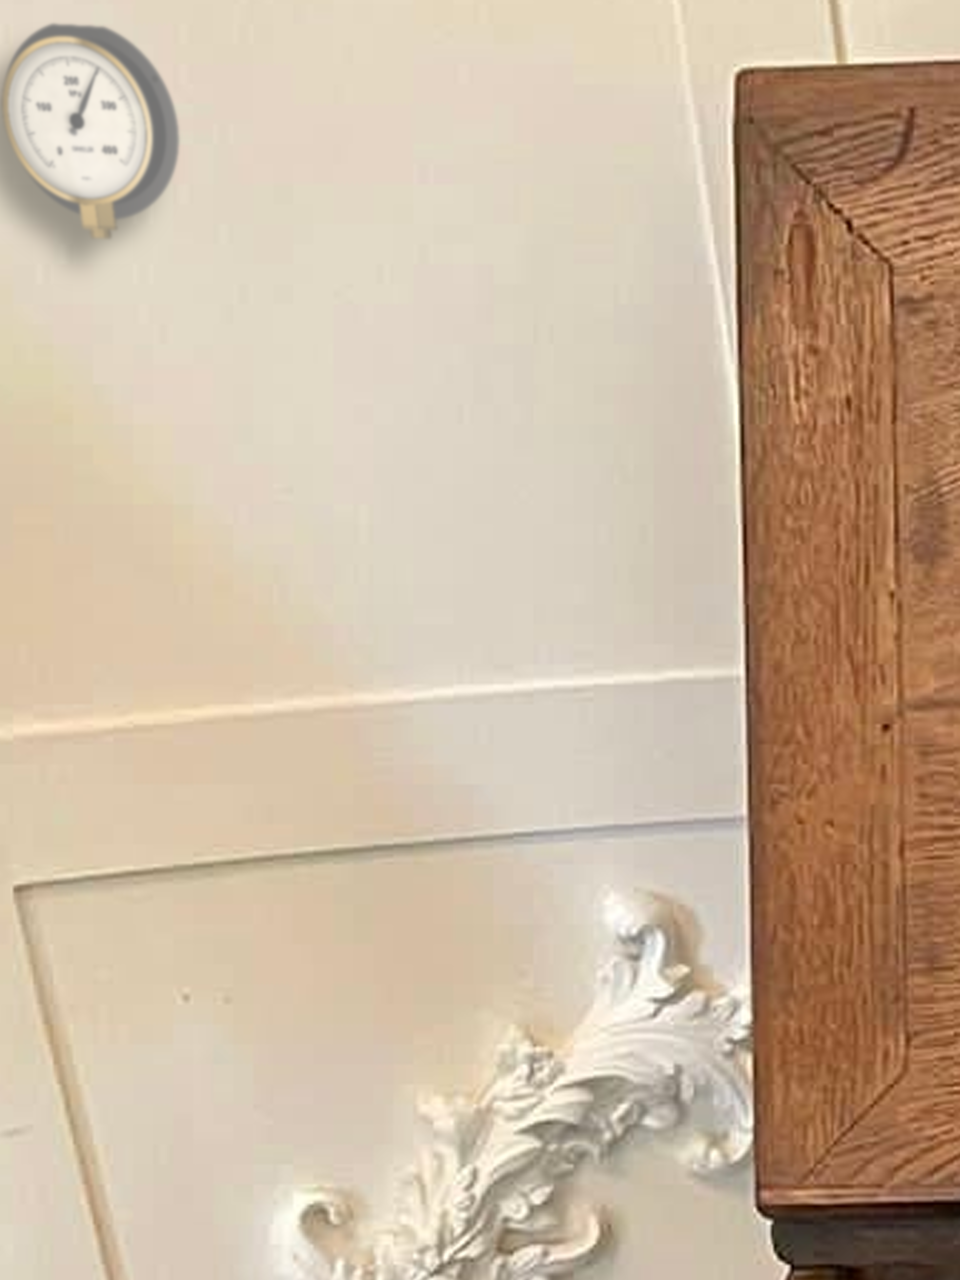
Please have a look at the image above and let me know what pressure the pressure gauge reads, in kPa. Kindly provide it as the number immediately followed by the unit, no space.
250kPa
